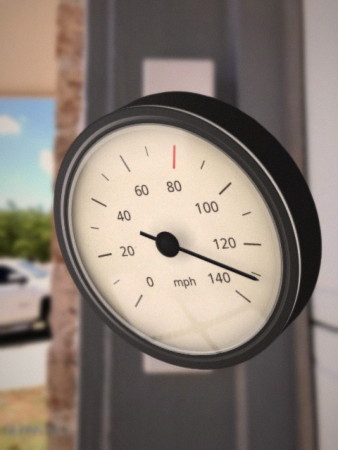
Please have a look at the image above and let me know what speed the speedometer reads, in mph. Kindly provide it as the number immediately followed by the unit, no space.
130mph
